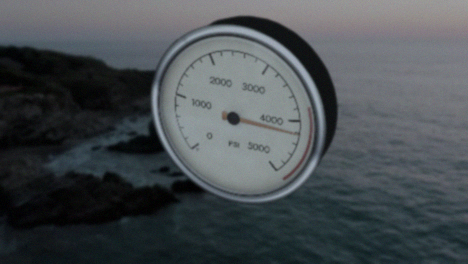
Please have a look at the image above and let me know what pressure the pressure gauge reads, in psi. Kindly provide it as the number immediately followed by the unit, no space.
4200psi
